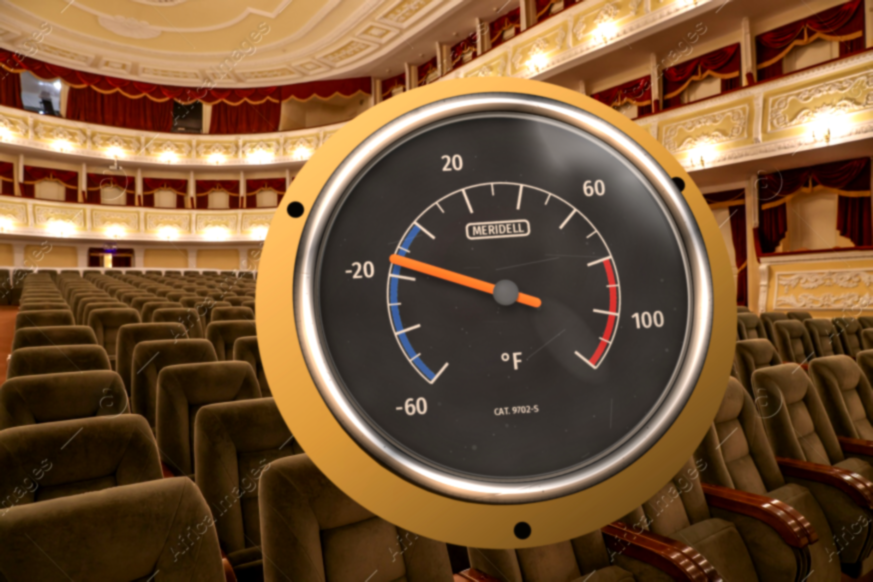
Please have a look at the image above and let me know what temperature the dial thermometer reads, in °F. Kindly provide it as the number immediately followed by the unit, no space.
-15°F
